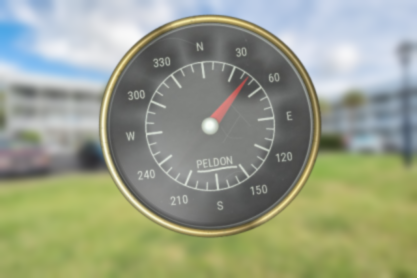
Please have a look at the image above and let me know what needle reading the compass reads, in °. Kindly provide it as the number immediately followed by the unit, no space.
45°
